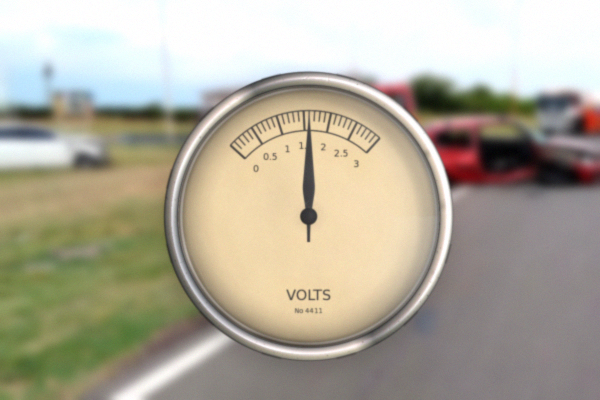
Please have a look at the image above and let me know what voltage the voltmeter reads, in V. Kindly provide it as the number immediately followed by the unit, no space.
1.6V
